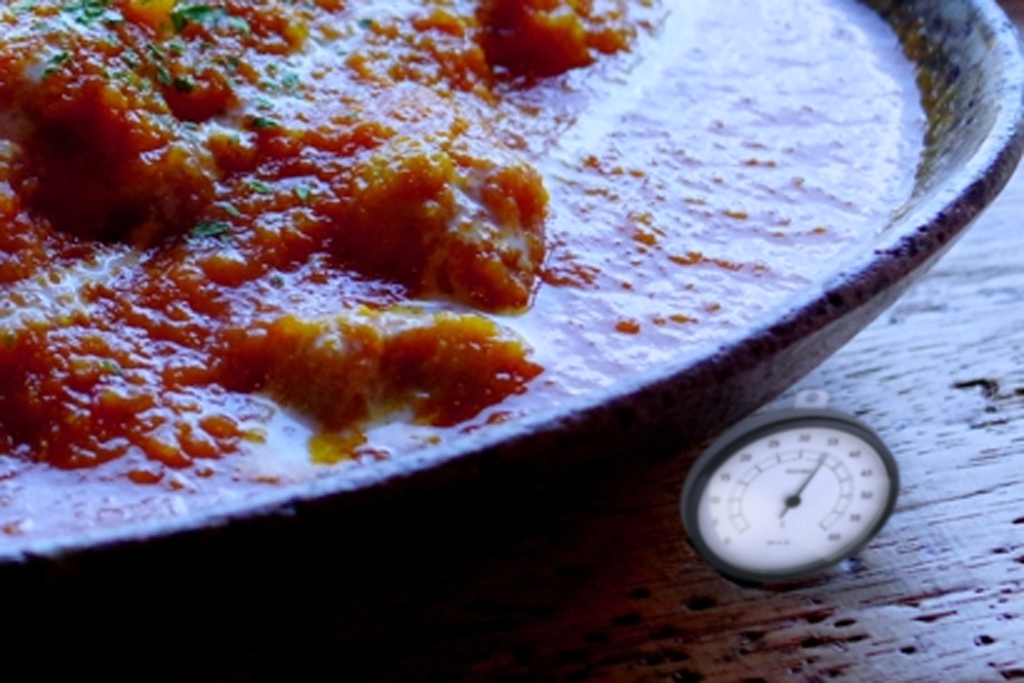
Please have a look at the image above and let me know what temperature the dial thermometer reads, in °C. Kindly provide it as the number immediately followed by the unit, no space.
35°C
